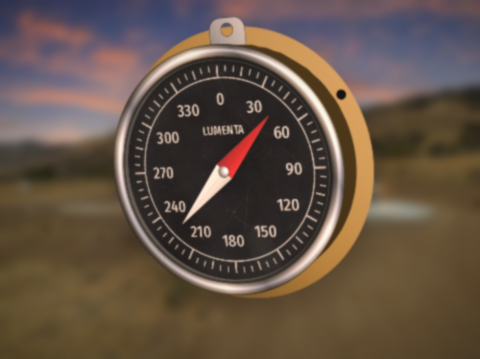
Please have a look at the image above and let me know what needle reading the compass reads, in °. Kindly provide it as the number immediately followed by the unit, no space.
45°
